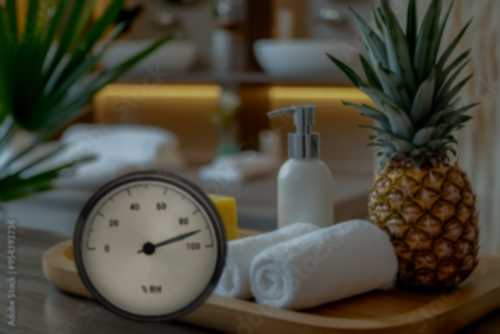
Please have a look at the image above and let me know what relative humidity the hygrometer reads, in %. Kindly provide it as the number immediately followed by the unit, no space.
90%
